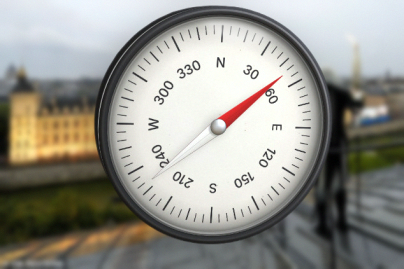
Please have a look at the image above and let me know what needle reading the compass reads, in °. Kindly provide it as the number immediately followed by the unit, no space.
50°
